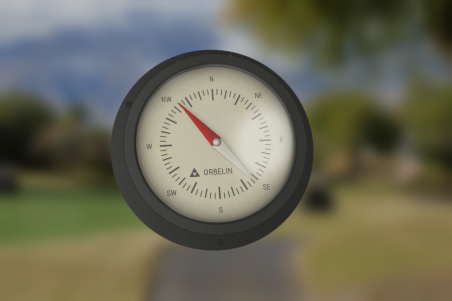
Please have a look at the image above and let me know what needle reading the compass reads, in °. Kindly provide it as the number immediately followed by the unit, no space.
320°
